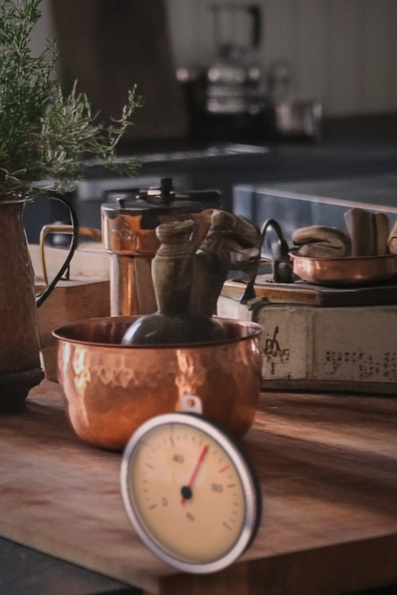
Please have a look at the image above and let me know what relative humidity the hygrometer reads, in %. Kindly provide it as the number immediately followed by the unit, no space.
60%
